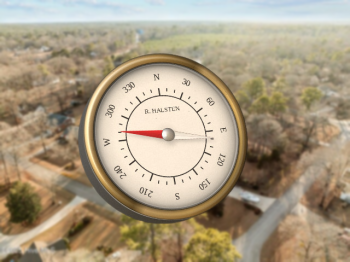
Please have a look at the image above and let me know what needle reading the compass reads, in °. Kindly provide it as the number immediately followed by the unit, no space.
280°
